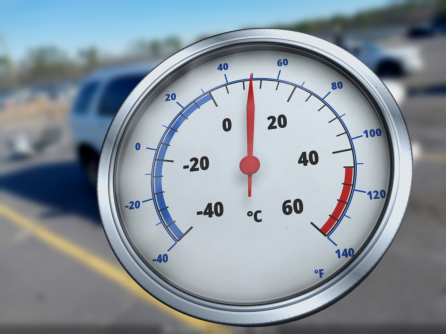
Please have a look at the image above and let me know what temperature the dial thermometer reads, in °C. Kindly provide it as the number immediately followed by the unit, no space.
10°C
